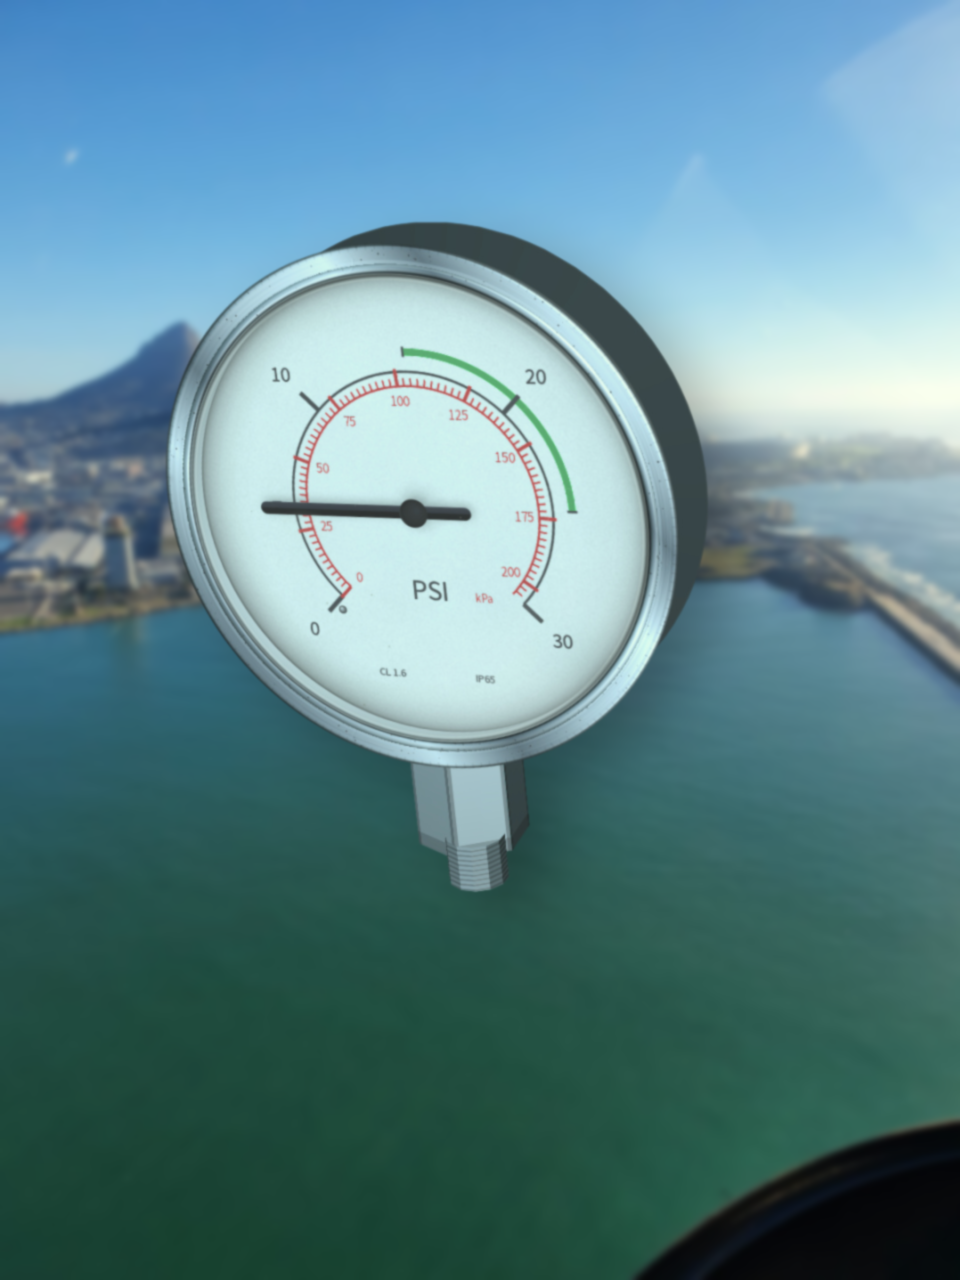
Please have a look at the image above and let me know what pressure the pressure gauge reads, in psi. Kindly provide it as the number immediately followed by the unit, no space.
5psi
